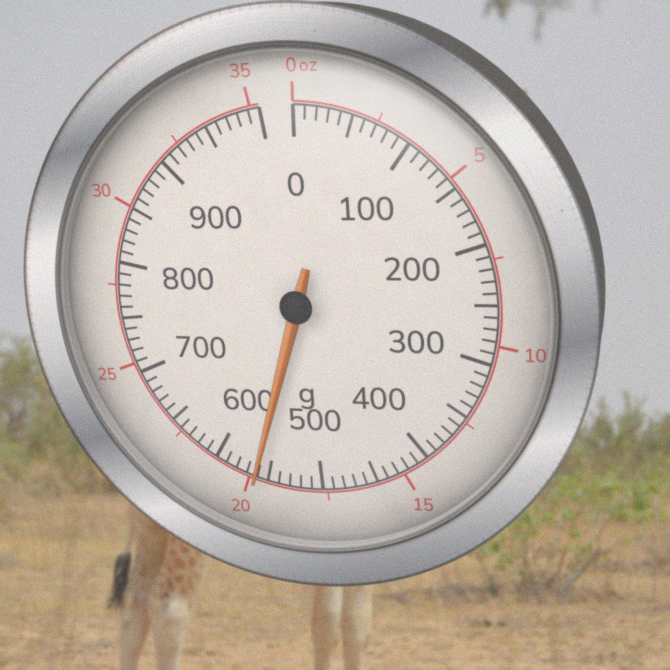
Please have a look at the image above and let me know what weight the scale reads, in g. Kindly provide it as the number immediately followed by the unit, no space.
560g
